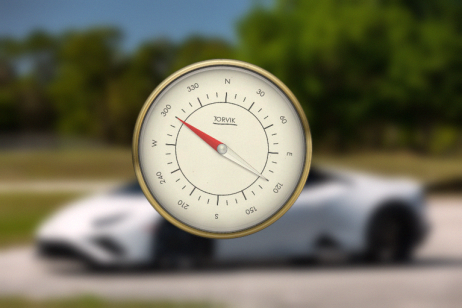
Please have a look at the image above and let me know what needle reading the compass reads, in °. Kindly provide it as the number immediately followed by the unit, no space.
300°
